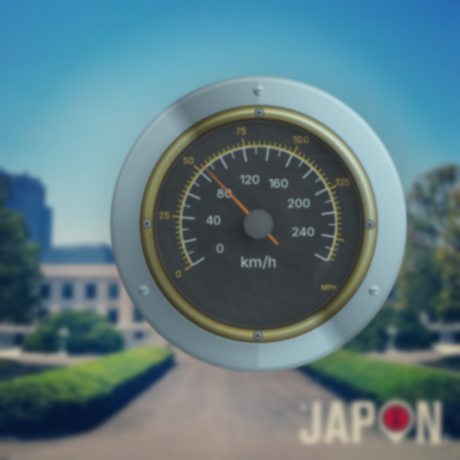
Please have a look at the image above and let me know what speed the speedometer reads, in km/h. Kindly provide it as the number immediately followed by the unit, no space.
85km/h
